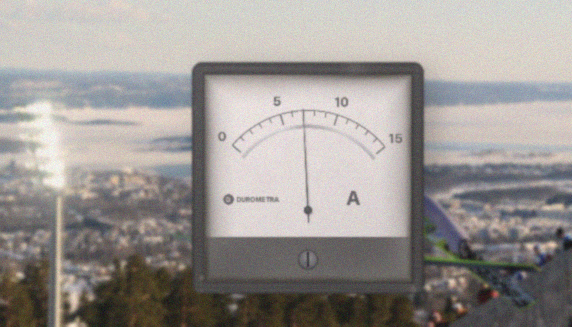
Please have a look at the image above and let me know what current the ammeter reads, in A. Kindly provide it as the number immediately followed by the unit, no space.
7A
